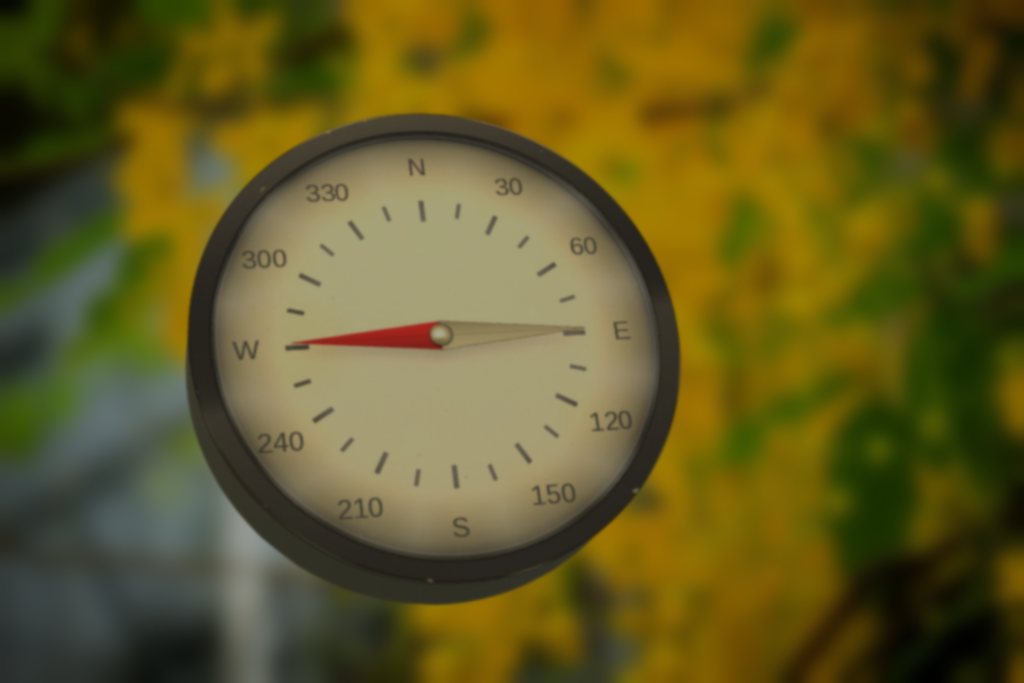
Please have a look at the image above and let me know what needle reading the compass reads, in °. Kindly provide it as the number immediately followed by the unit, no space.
270°
